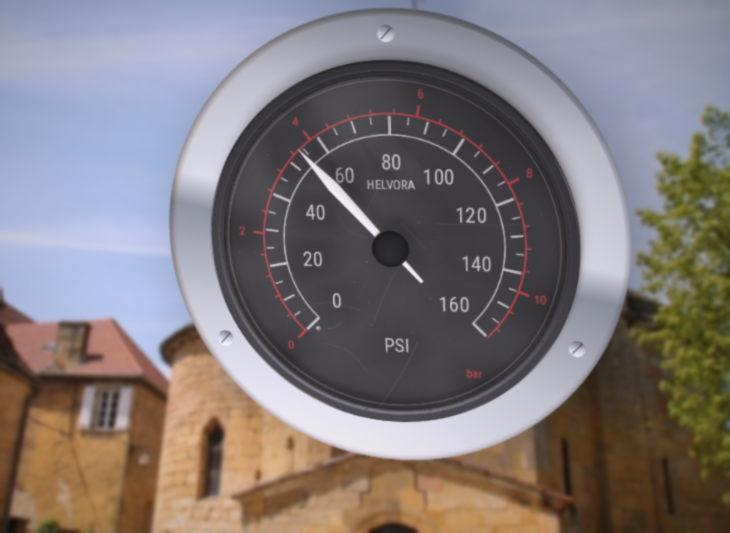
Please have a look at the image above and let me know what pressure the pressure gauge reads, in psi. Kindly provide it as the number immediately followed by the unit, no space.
55psi
